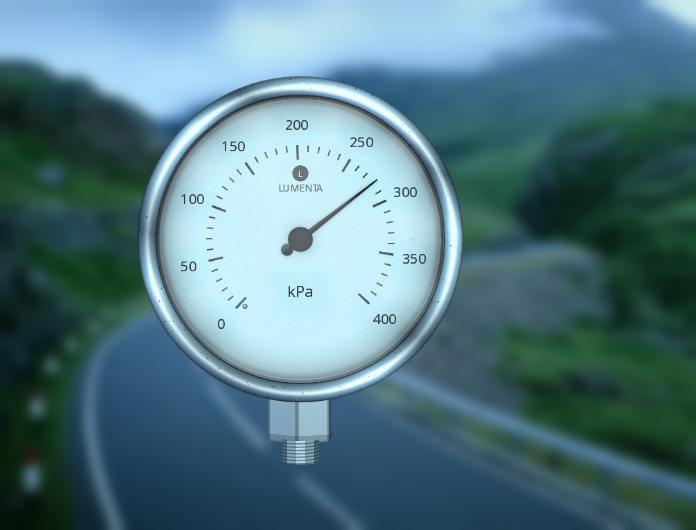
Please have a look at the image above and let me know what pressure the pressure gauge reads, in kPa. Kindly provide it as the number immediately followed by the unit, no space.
280kPa
